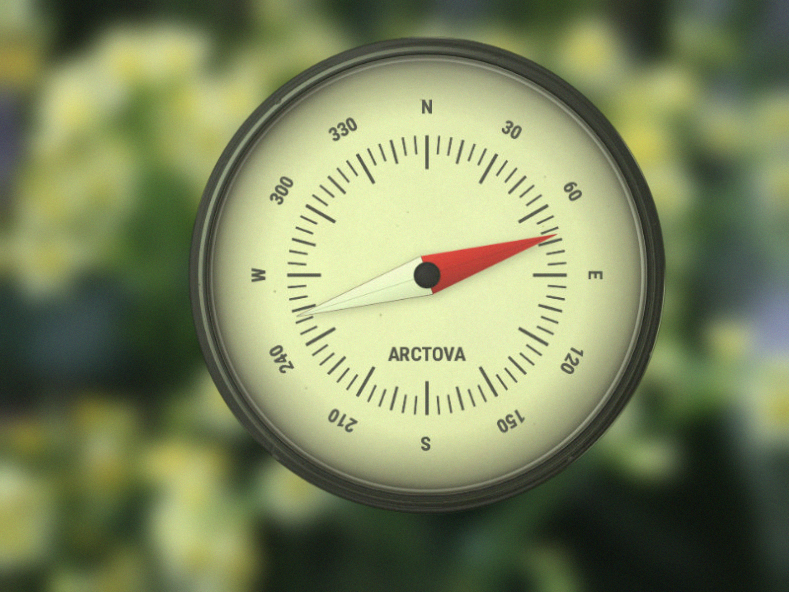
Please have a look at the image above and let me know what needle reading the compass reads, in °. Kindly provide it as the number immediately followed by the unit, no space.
72.5°
